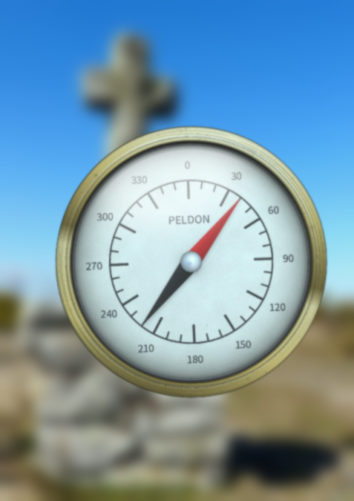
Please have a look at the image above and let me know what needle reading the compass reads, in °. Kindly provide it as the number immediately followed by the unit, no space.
40°
